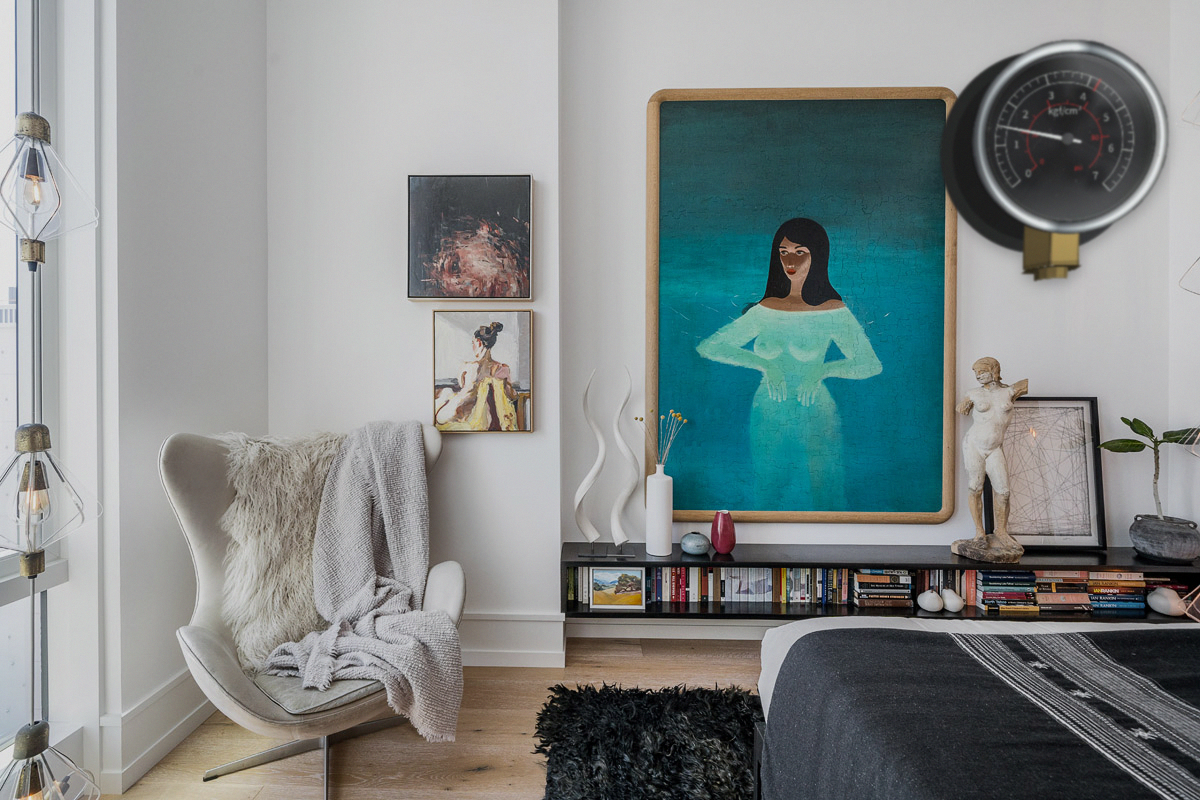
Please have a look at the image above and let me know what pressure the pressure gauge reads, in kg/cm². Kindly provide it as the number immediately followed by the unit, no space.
1.4kg/cm²
